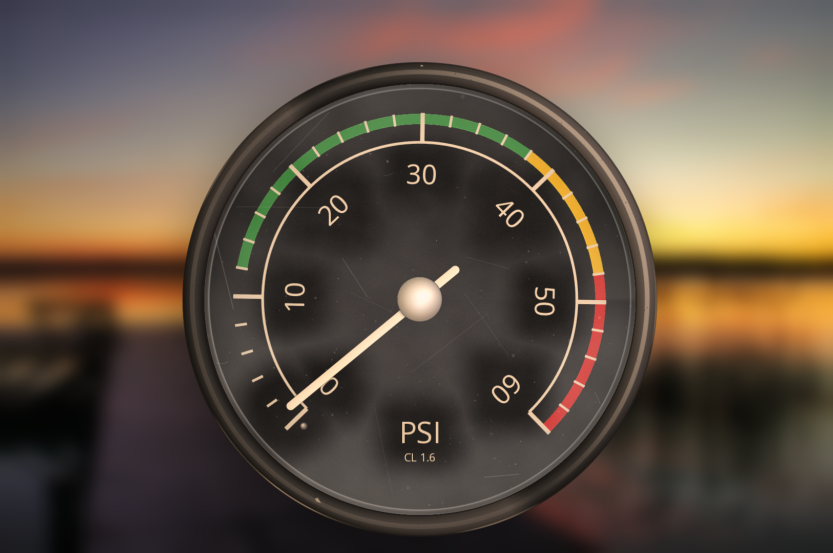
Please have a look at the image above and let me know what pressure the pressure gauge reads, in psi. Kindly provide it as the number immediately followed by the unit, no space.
1psi
